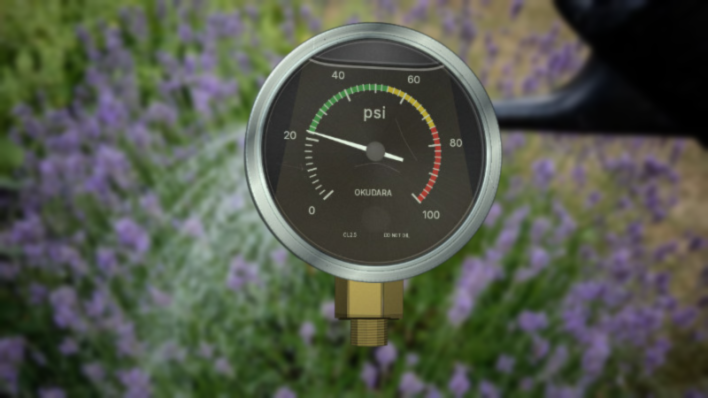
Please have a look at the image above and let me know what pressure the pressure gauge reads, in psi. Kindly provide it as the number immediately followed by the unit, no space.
22psi
